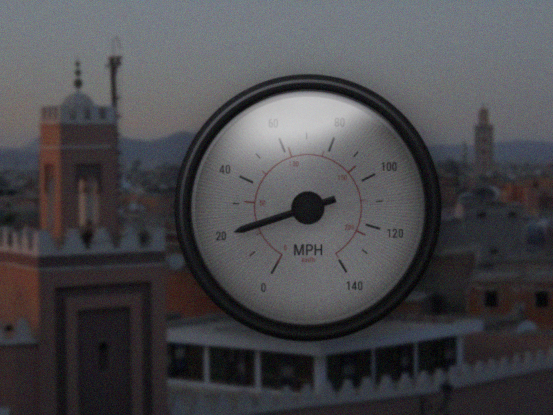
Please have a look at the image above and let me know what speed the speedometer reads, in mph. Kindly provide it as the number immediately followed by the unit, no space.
20mph
